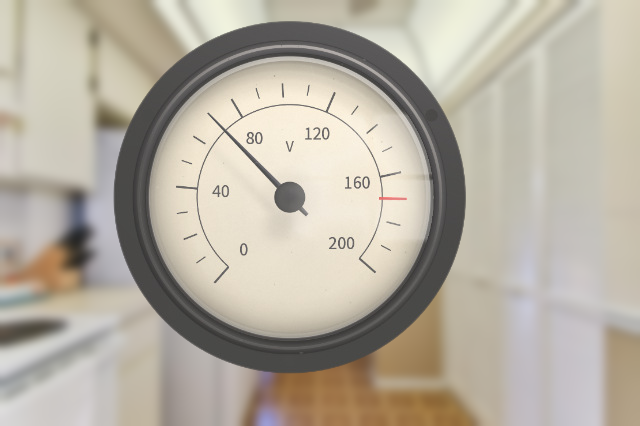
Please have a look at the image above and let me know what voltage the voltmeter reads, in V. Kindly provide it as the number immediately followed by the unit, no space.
70V
